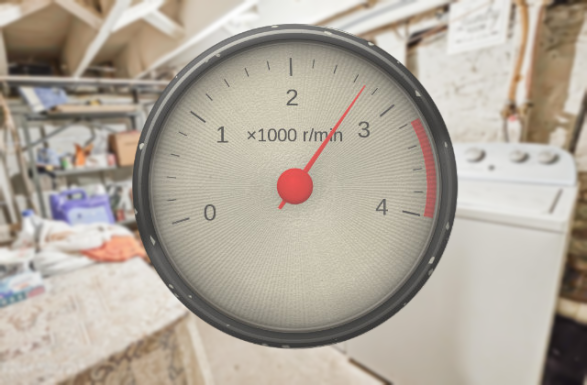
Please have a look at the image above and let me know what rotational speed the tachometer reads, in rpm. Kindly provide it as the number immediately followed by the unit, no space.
2700rpm
